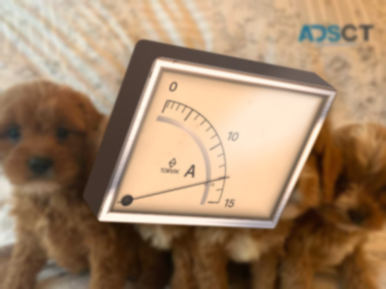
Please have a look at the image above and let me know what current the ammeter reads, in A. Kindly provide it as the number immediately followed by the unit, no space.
13A
